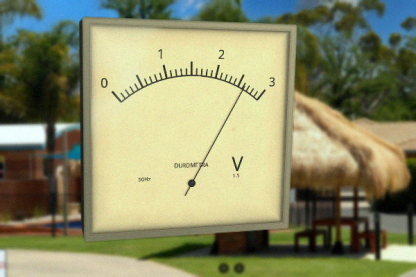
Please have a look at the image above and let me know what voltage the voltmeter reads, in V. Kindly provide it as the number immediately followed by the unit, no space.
2.6V
